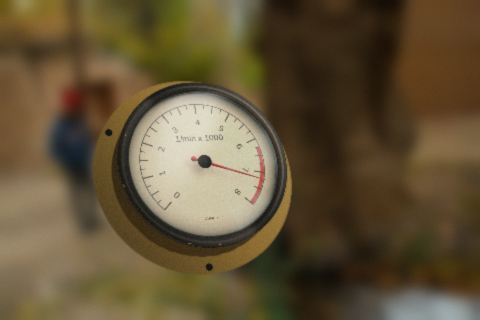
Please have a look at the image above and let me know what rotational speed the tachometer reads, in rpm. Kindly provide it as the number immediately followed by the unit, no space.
7250rpm
